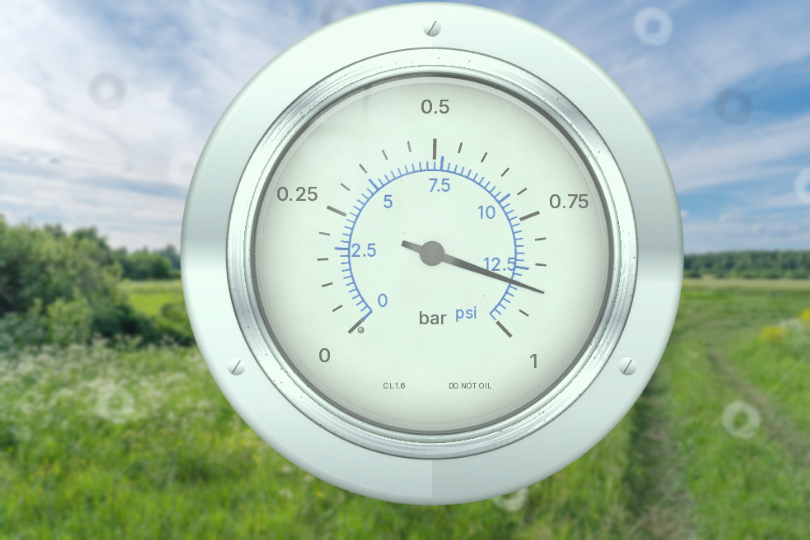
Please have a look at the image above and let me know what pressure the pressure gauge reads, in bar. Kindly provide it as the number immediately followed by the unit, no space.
0.9bar
